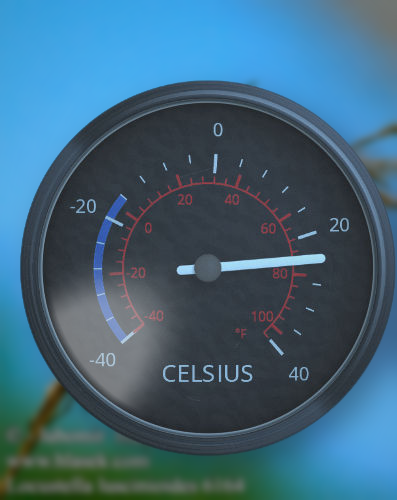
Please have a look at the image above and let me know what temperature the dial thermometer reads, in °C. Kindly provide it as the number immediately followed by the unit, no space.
24°C
